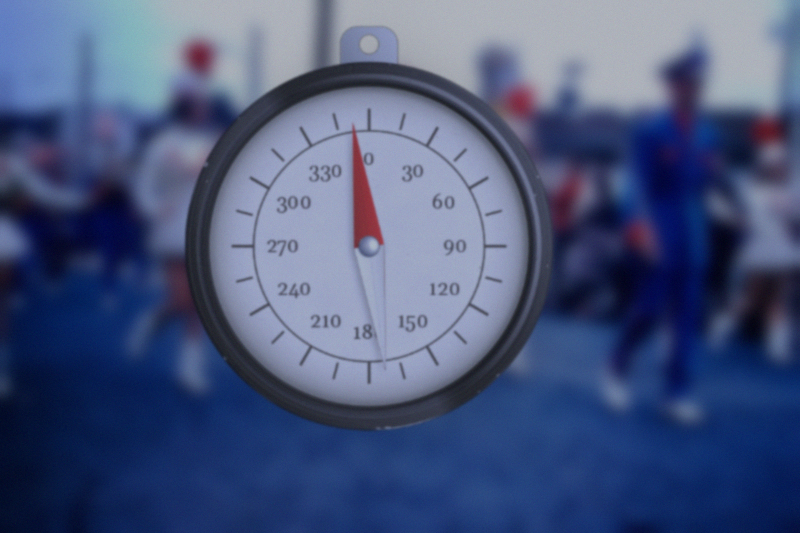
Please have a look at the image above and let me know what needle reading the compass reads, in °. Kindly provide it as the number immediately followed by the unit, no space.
352.5°
